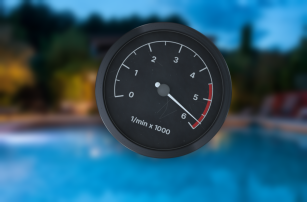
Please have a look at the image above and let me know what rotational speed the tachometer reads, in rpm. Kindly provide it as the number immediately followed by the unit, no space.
5750rpm
